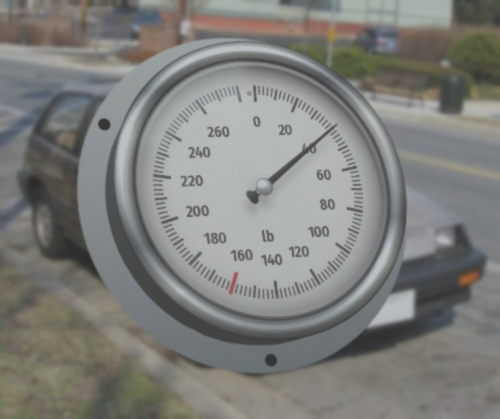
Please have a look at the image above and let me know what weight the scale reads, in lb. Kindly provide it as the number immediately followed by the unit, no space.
40lb
